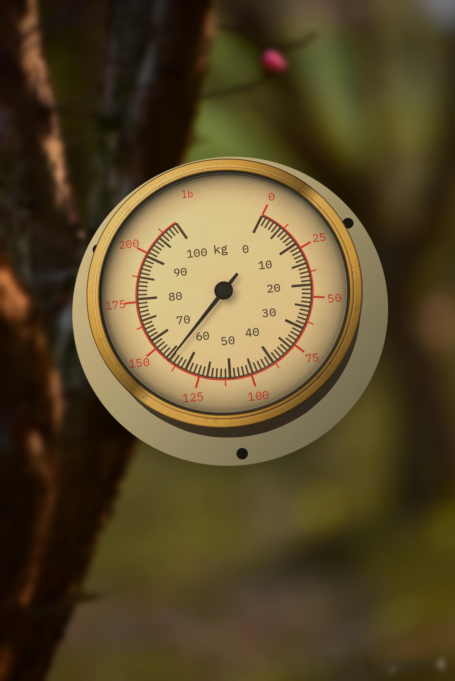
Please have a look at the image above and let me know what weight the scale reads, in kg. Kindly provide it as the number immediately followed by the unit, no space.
64kg
